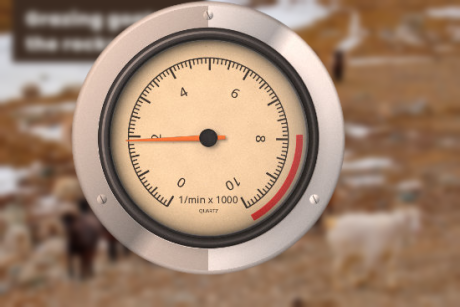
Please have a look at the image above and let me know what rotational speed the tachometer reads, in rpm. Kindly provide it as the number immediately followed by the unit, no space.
1900rpm
